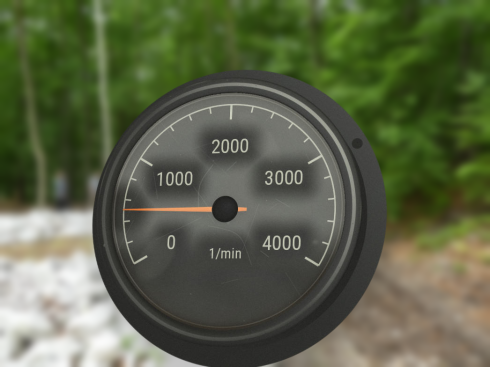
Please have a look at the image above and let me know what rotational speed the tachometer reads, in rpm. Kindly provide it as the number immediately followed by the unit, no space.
500rpm
